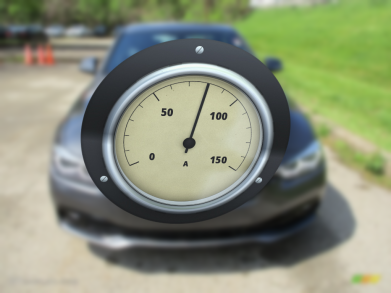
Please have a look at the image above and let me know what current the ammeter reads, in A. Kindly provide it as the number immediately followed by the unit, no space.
80A
